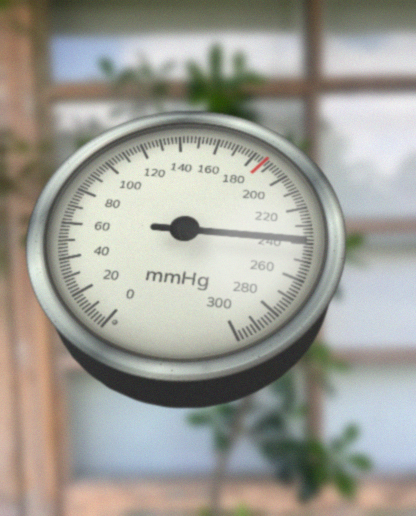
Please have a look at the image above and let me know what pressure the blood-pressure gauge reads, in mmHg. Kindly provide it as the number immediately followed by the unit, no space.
240mmHg
